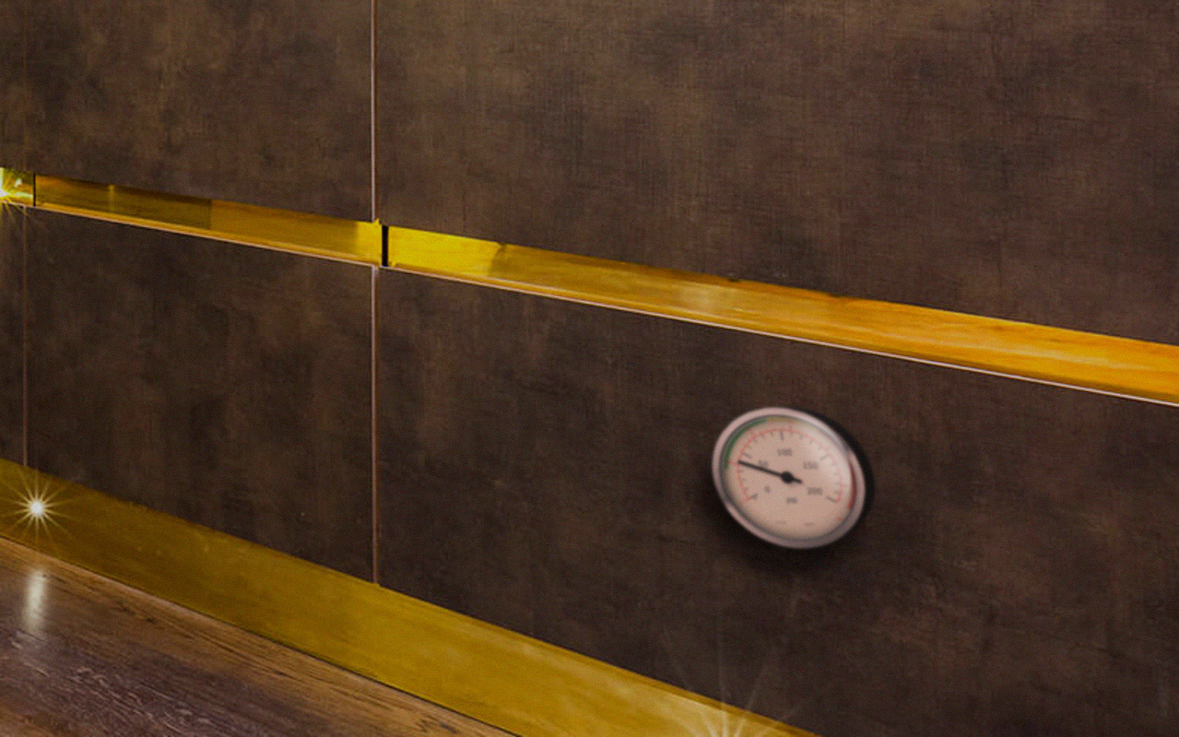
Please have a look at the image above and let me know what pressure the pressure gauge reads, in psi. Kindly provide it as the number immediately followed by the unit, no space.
40psi
